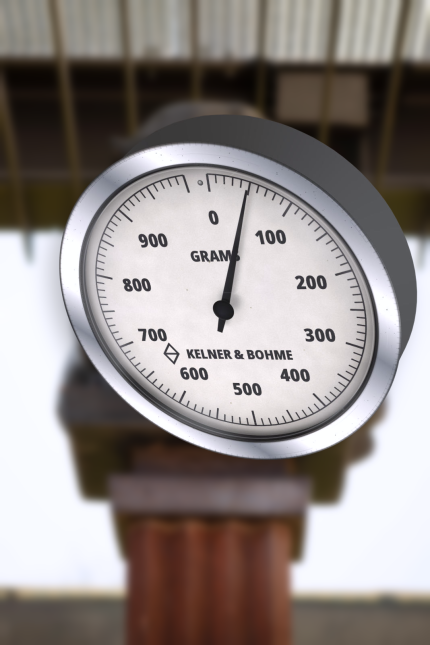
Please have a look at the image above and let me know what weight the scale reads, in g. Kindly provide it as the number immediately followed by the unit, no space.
50g
